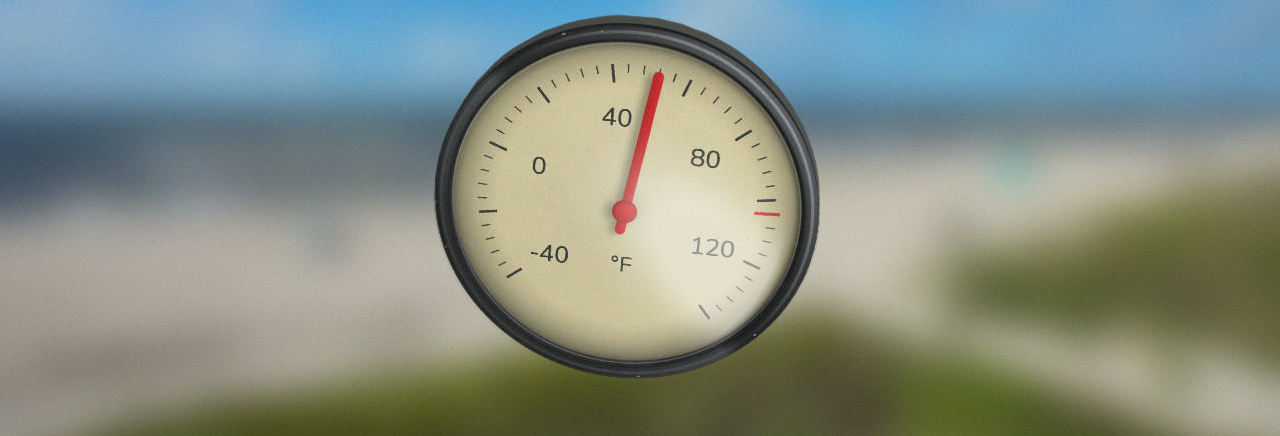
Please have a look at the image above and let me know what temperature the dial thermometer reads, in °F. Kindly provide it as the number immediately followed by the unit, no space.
52°F
